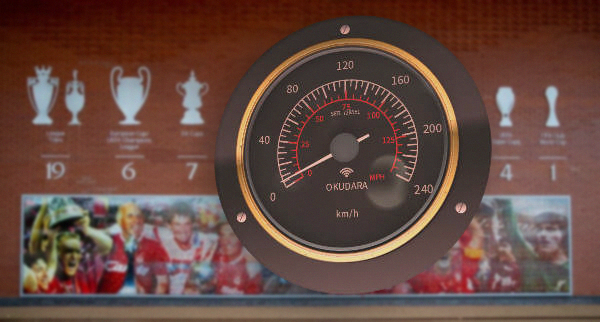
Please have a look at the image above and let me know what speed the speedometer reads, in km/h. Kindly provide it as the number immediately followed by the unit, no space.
5km/h
